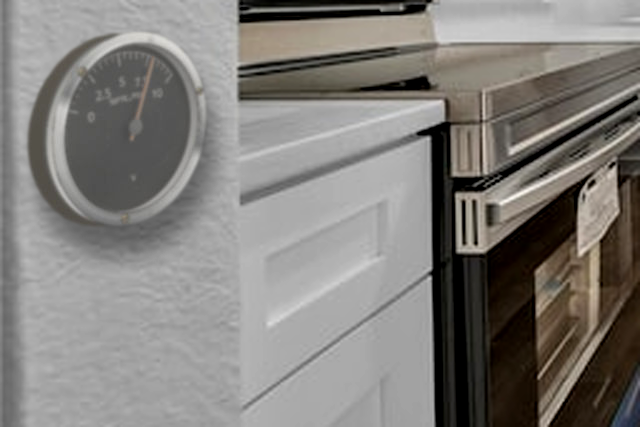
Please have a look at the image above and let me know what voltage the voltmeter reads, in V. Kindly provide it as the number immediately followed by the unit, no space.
7.5V
